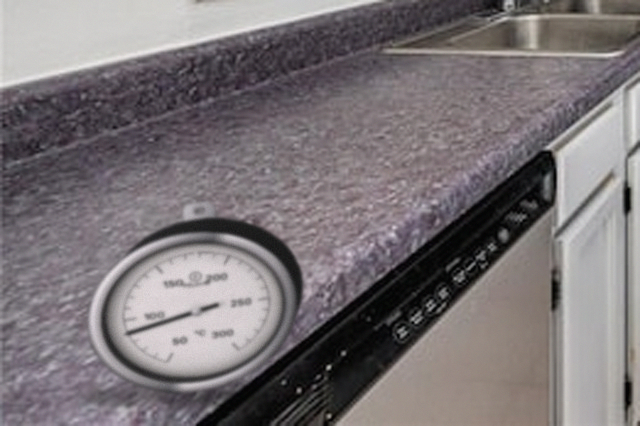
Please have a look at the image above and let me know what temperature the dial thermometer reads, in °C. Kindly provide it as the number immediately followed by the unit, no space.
90°C
